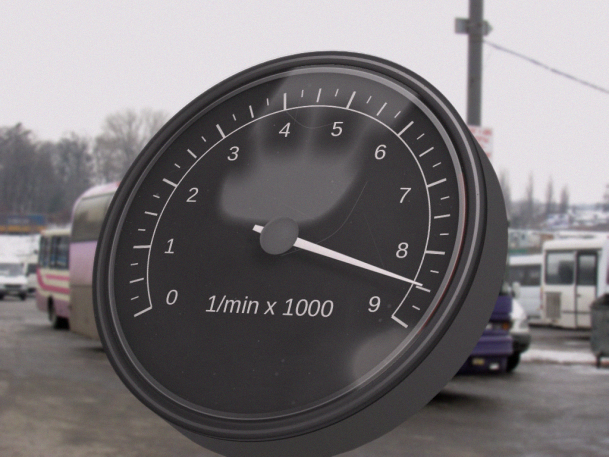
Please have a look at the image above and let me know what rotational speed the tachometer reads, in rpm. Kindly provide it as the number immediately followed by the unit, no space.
8500rpm
